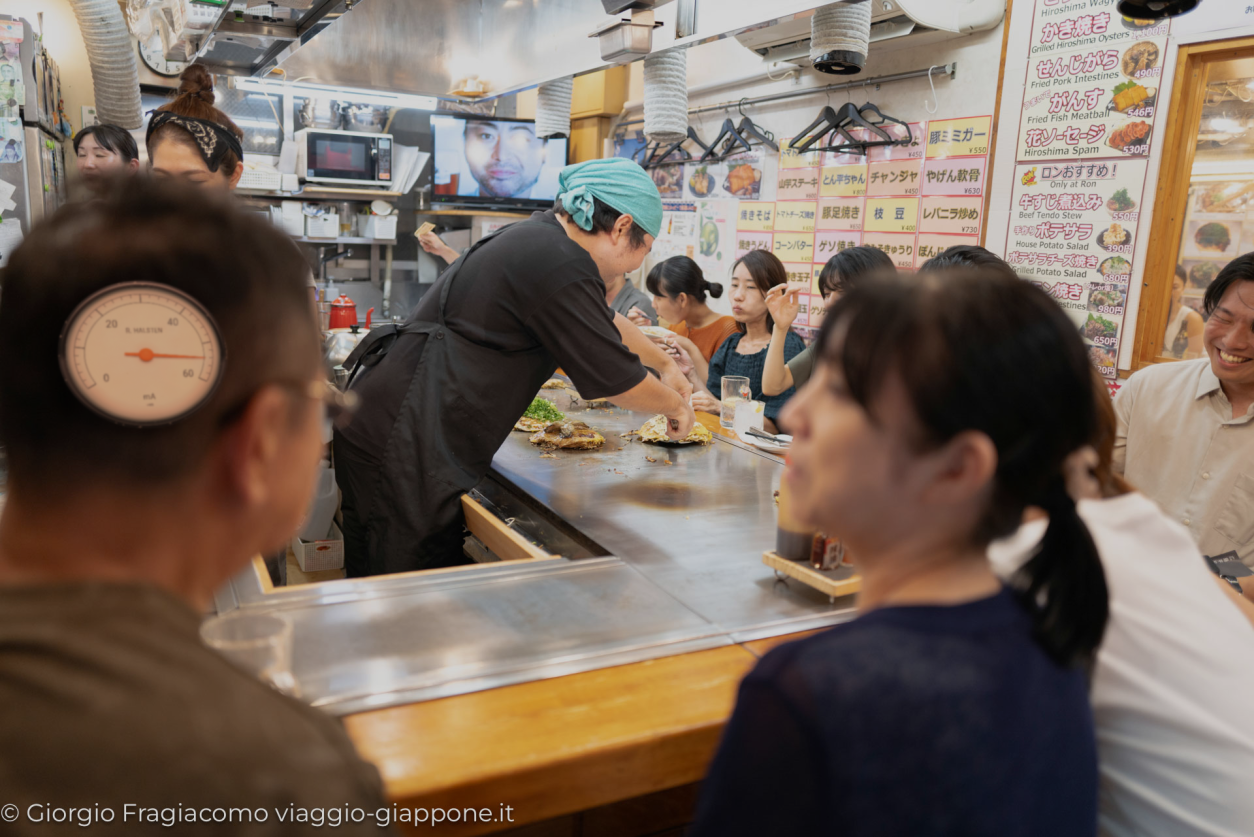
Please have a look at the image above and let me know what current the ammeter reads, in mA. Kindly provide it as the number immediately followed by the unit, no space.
54mA
